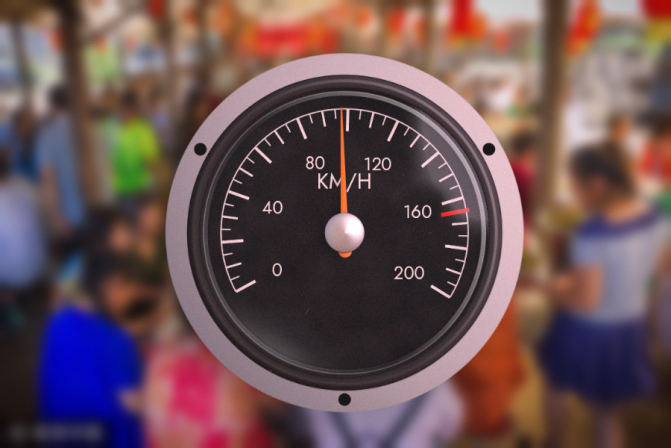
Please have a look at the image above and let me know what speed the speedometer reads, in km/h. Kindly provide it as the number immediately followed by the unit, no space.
97.5km/h
